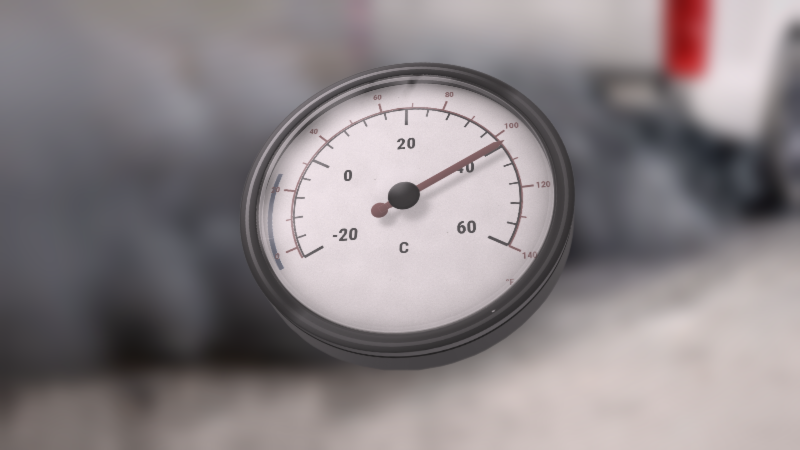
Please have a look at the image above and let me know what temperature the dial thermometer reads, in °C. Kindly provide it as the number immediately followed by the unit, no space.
40°C
